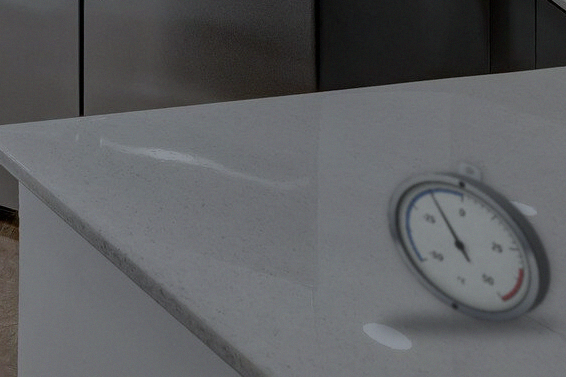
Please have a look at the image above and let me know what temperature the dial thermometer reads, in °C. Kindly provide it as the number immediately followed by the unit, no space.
-12.5°C
